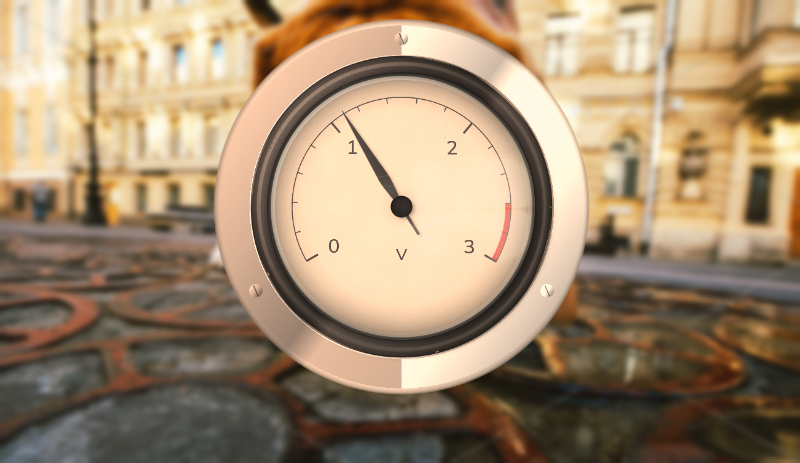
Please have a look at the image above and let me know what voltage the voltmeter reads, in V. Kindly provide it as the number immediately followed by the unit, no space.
1.1V
